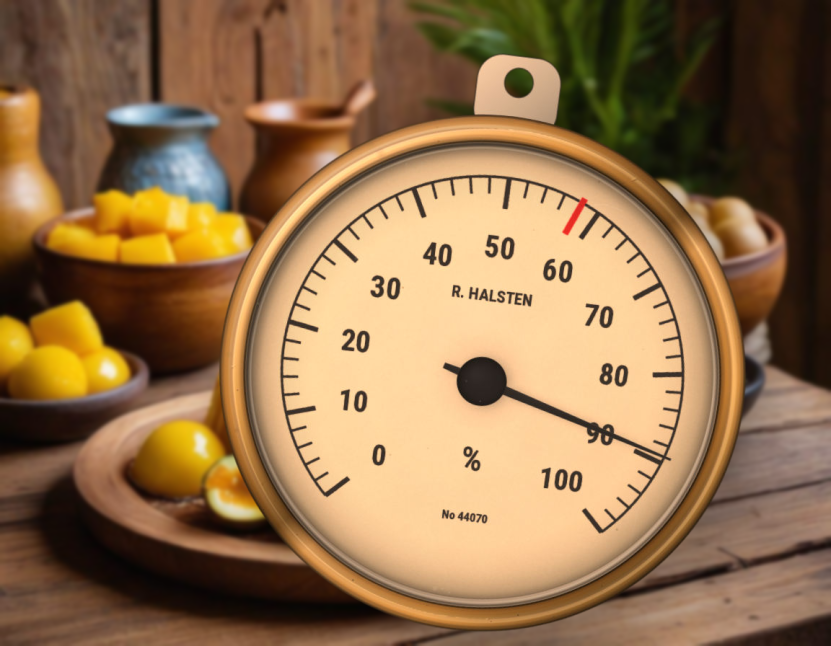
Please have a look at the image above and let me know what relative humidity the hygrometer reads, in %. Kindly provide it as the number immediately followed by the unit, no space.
89%
